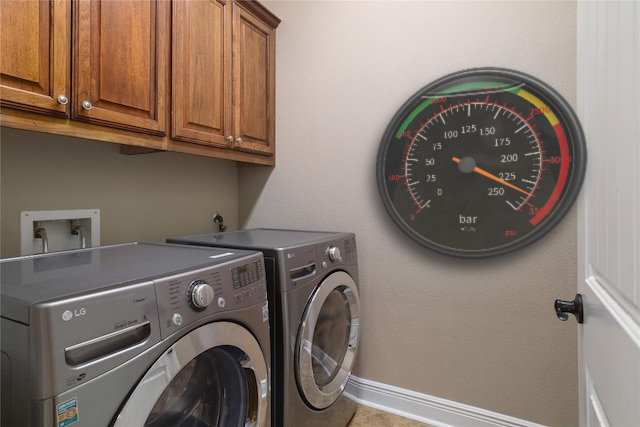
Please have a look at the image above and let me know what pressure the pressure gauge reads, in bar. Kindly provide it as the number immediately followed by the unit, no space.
235bar
